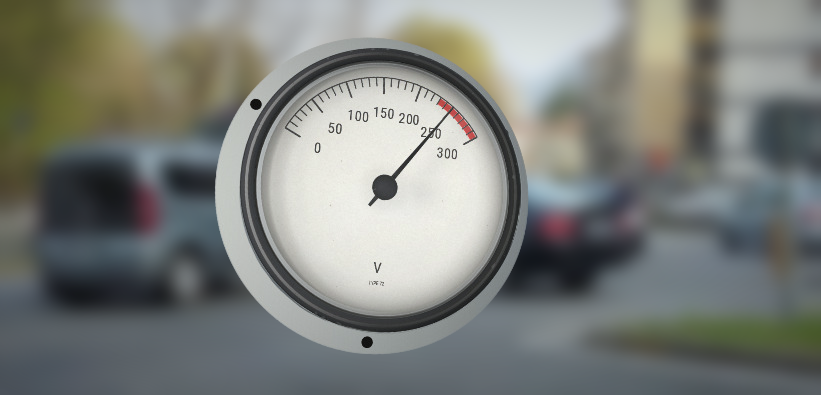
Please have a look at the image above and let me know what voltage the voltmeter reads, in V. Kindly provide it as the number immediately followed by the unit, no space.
250V
